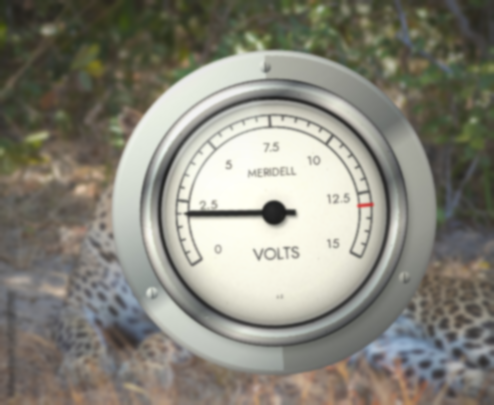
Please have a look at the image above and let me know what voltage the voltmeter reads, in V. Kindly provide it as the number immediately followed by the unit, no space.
2V
